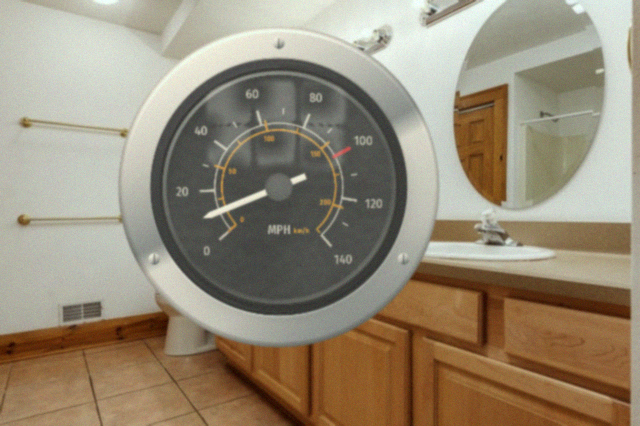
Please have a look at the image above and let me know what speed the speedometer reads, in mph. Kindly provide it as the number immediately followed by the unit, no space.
10mph
